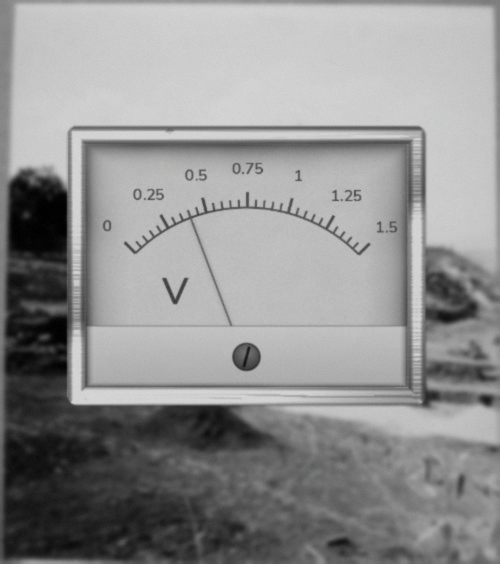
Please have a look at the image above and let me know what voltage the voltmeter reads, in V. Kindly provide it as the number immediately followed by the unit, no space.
0.4V
